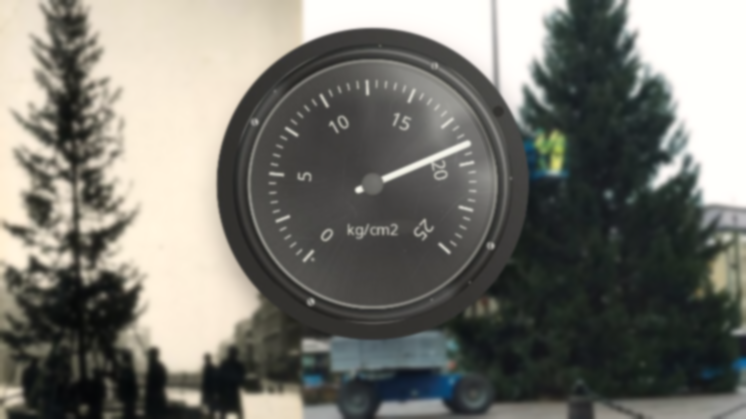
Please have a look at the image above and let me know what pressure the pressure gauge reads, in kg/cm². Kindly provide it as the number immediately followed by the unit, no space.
19kg/cm²
